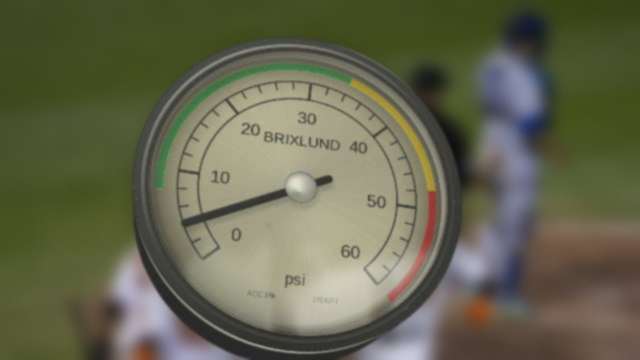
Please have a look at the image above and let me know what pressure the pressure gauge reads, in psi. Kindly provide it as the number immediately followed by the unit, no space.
4psi
